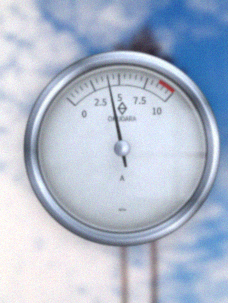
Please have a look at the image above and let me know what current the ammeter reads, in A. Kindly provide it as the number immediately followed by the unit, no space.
4A
